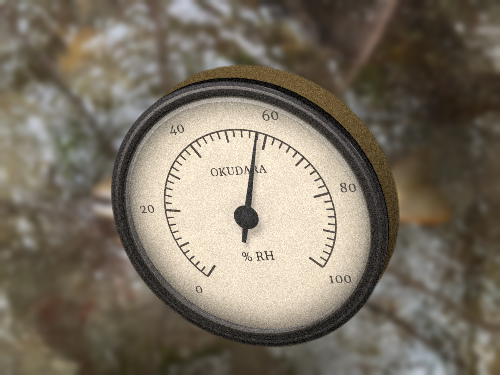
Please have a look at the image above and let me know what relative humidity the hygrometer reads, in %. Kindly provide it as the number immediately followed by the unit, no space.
58%
